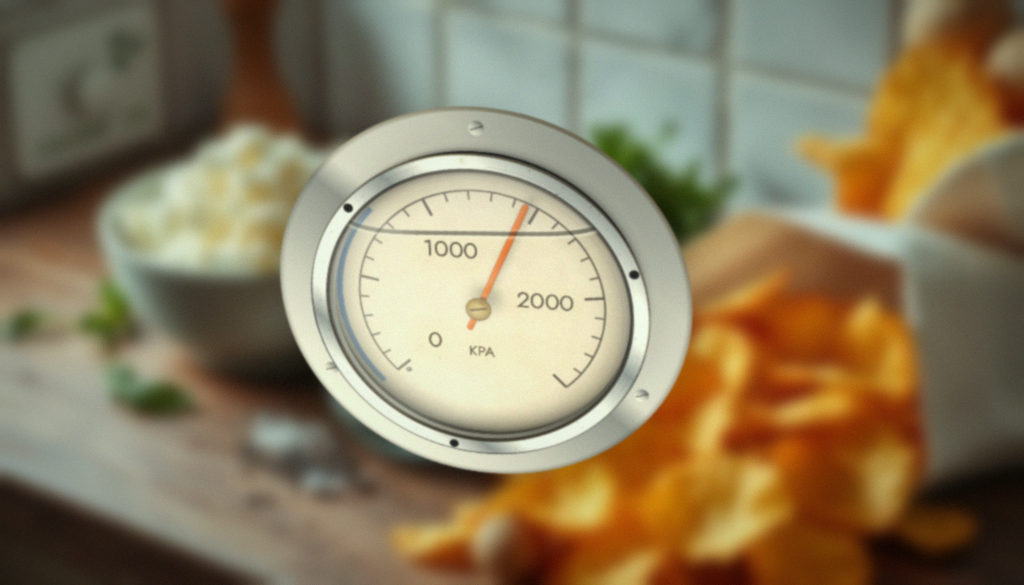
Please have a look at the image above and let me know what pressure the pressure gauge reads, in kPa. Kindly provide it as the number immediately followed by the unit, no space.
1450kPa
